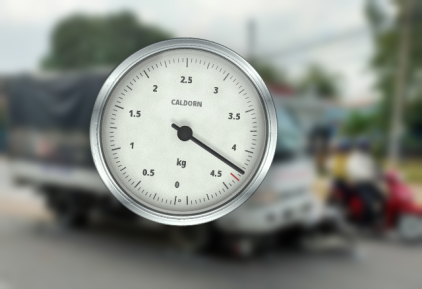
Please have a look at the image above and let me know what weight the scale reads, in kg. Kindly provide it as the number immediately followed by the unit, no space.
4.25kg
